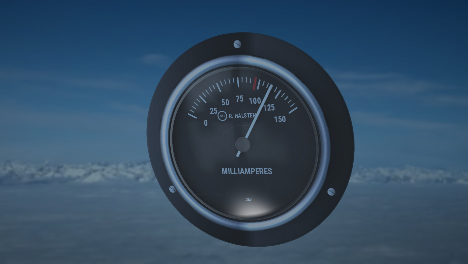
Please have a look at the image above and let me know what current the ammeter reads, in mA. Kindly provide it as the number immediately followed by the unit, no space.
115mA
